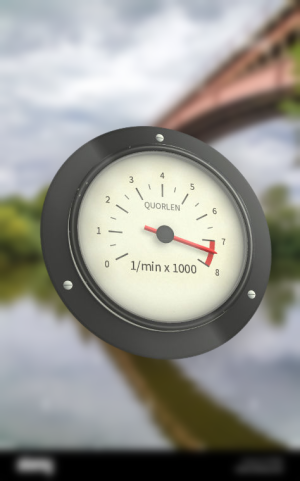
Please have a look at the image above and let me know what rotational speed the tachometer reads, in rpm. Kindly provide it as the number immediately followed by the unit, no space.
7500rpm
